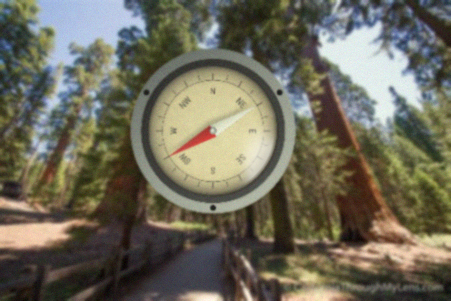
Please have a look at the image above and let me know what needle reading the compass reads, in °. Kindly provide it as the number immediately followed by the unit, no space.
240°
